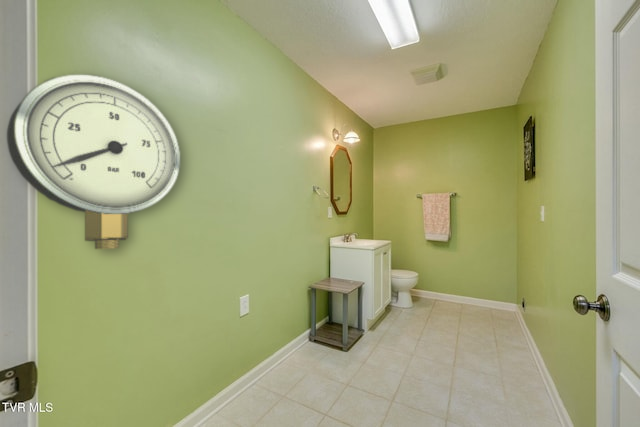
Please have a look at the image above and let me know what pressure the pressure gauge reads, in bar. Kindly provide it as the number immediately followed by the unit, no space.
5bar
